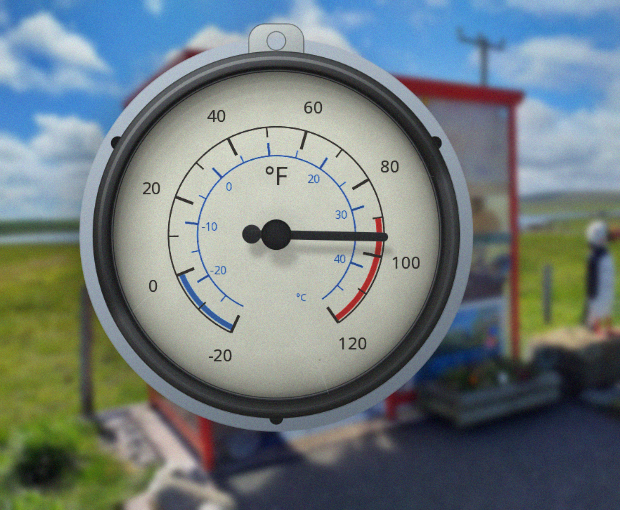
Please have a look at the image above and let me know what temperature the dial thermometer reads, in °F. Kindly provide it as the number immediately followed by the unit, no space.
95°F
